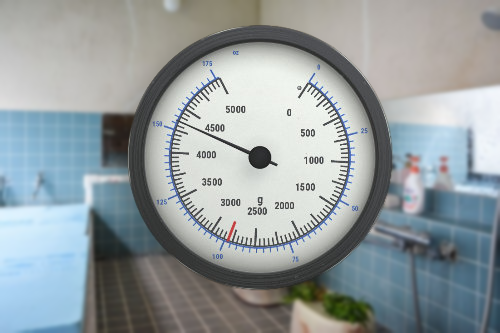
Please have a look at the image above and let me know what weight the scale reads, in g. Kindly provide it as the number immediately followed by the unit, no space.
4350g
